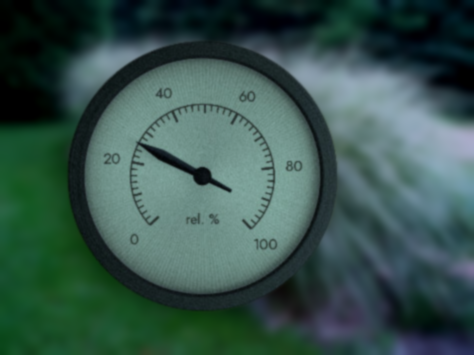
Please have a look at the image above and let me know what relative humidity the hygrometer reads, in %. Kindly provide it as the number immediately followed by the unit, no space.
26%
